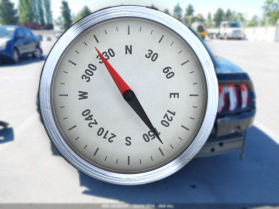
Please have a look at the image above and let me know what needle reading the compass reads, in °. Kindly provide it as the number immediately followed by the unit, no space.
325°
